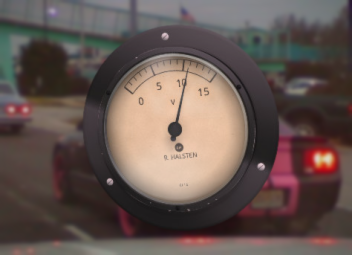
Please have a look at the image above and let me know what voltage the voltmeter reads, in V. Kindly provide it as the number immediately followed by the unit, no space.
11V
